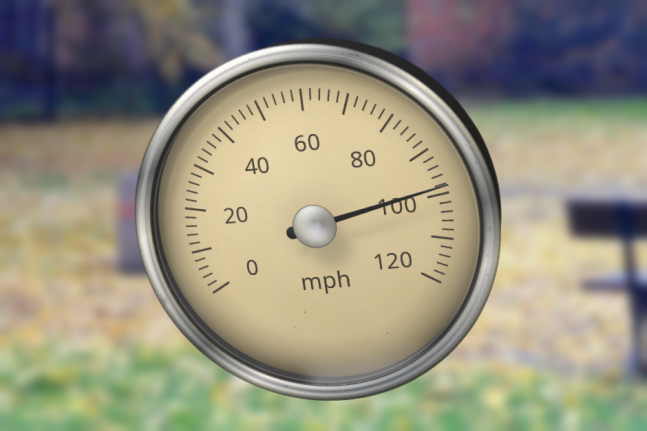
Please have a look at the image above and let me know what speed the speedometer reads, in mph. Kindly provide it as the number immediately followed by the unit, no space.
98mph
